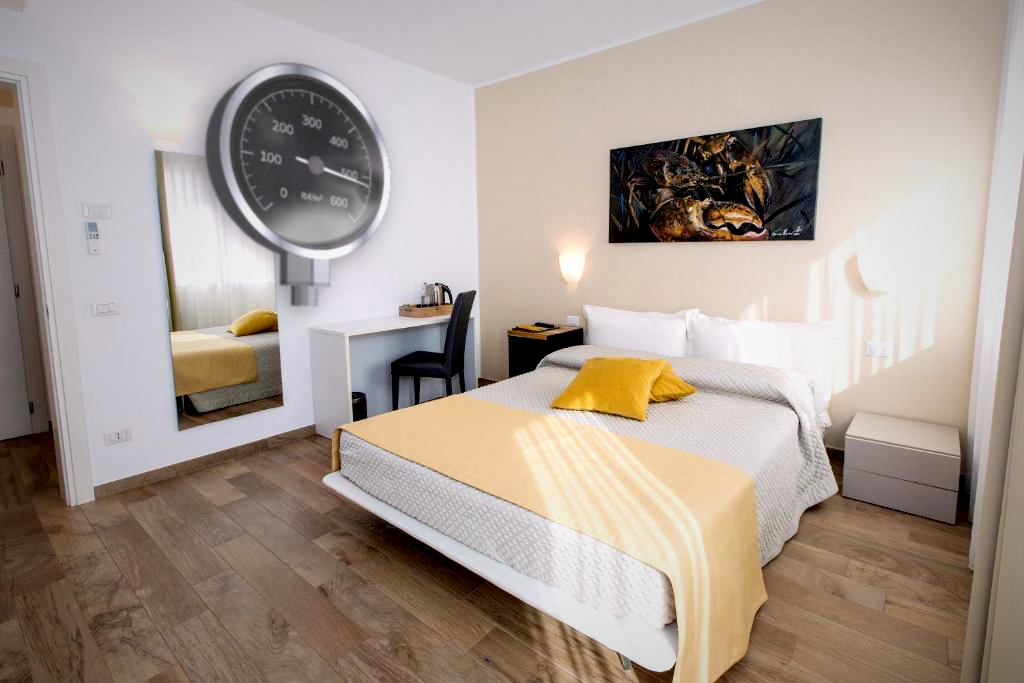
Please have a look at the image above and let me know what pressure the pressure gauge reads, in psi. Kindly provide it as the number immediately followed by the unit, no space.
520psi
